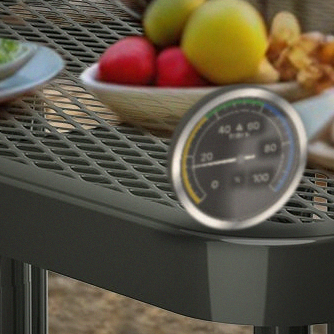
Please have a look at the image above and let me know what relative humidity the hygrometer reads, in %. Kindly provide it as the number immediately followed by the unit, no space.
16%
